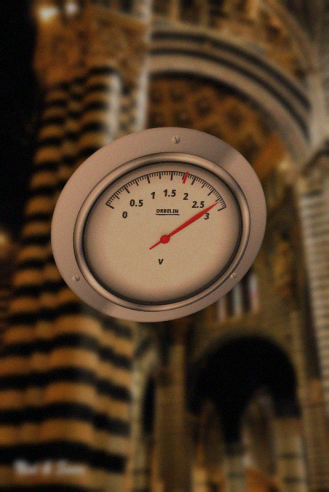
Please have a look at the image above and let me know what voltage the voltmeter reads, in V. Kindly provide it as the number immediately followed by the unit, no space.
2.75V
